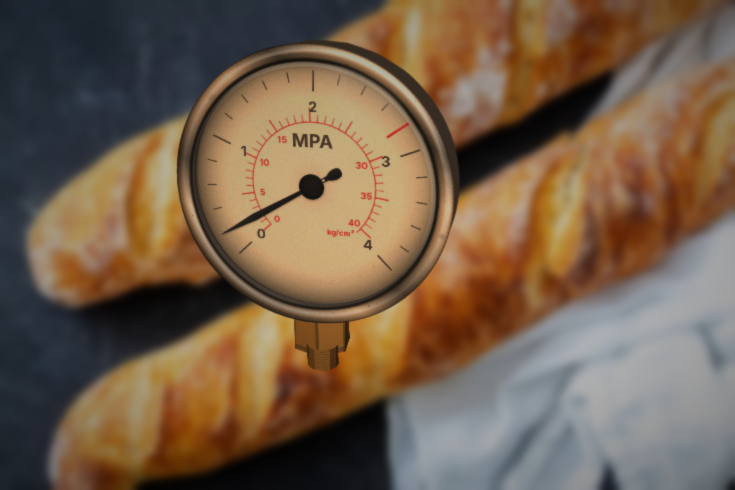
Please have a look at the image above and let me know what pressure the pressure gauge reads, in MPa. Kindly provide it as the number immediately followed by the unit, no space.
0.2MPa
